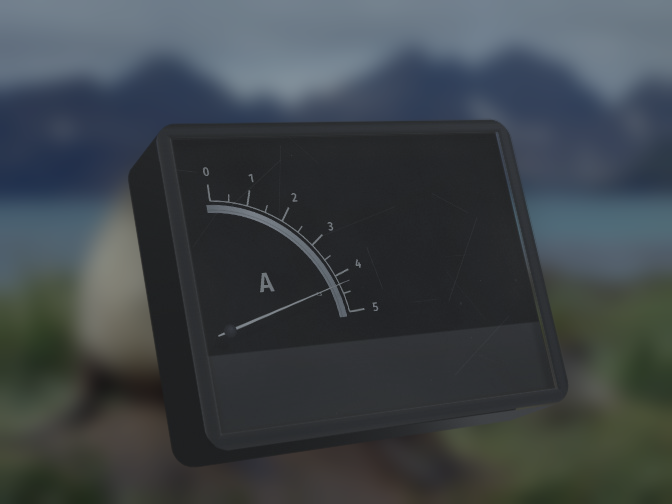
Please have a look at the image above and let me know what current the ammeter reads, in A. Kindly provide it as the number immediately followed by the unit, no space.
4.25A
